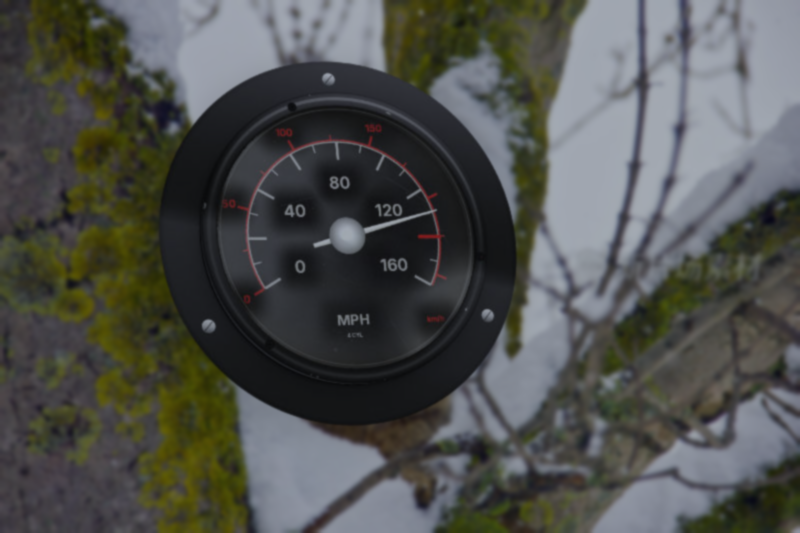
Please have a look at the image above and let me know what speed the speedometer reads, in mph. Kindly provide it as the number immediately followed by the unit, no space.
130mph
